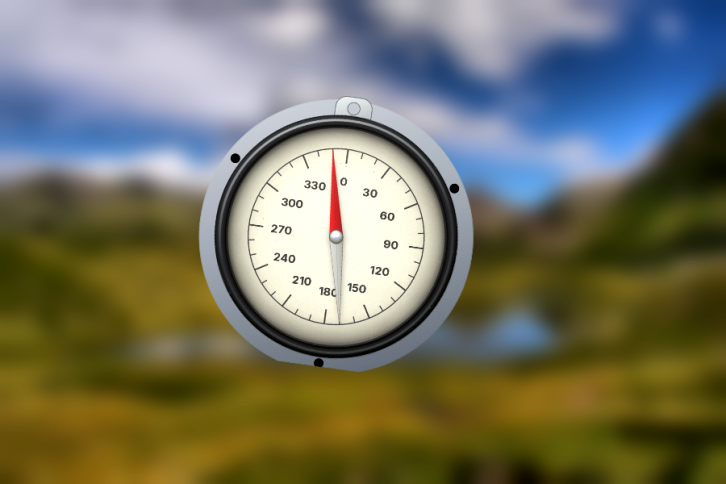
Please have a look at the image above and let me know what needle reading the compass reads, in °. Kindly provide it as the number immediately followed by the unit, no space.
350°
